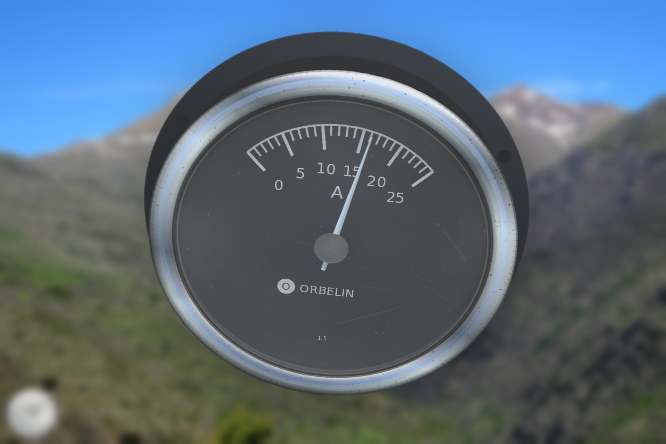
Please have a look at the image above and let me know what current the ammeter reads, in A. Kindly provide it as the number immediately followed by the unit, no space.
16A
